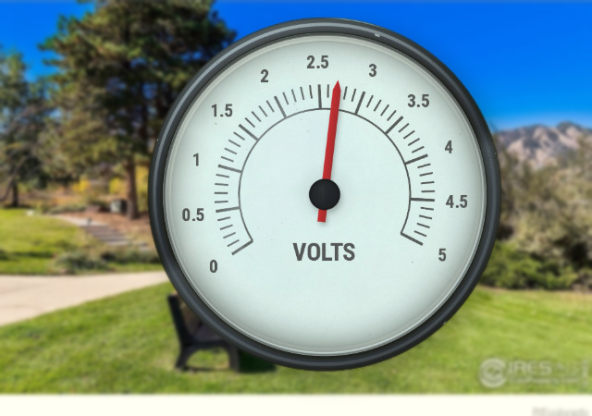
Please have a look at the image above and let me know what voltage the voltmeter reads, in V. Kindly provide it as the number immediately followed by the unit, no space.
2.7V
